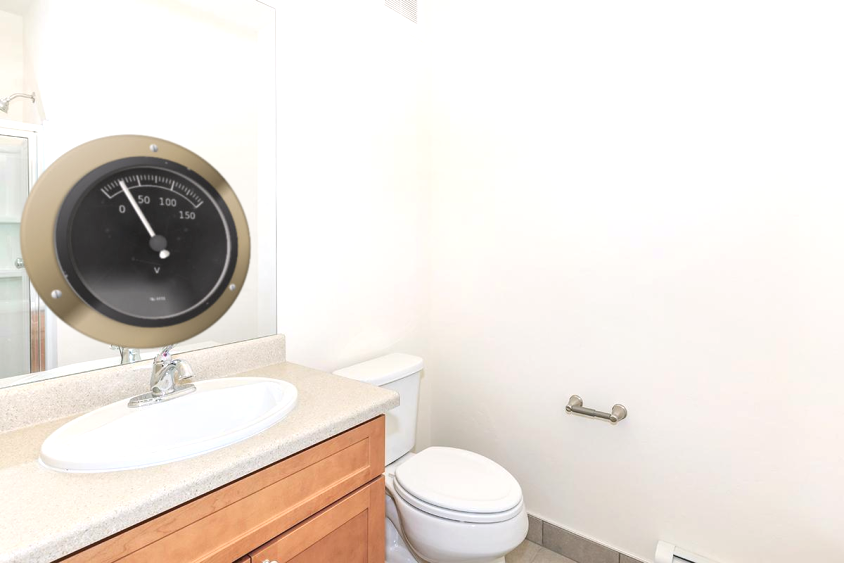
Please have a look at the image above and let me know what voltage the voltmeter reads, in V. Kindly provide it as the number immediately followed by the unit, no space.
25V
